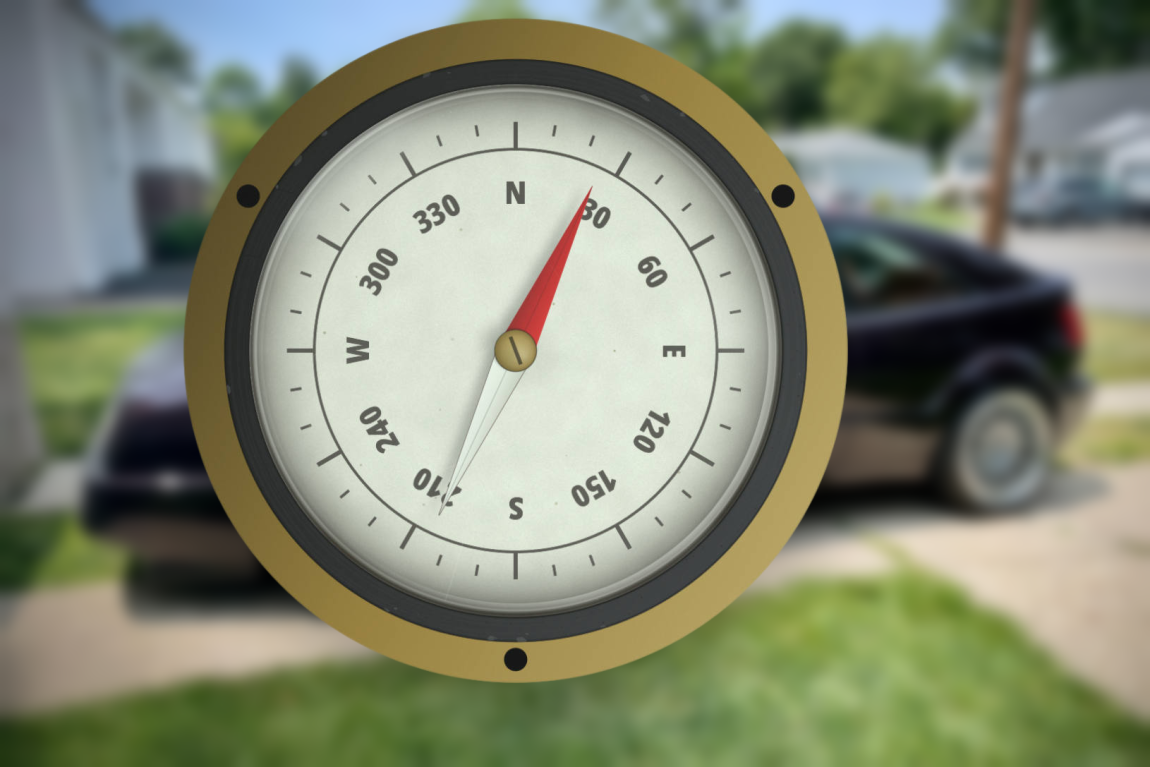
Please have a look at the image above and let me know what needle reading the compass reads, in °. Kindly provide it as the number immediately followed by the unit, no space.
25°
